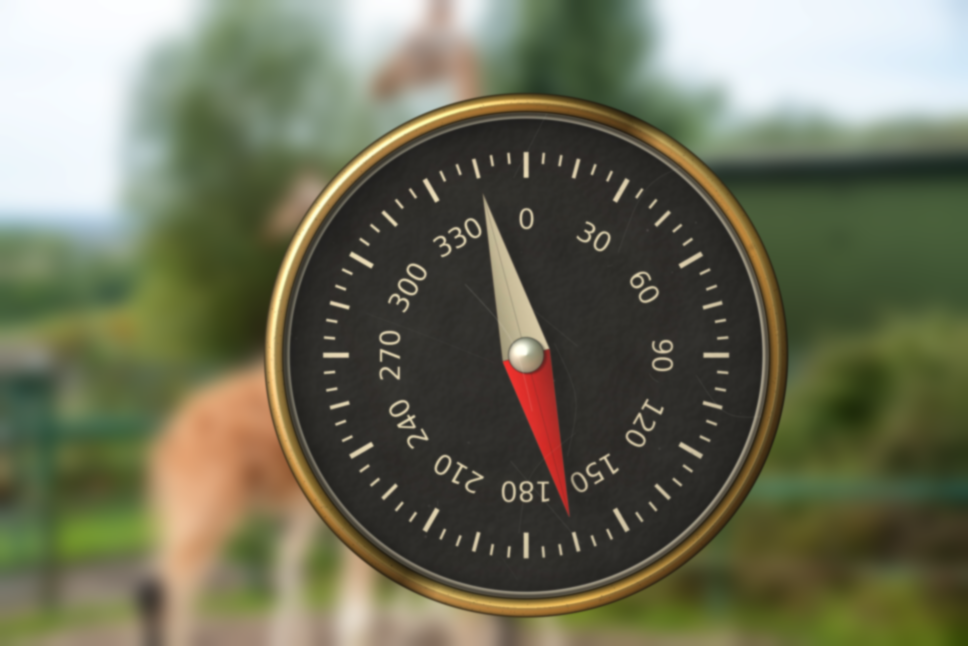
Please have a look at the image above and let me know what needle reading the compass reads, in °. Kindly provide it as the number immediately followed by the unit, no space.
165°
